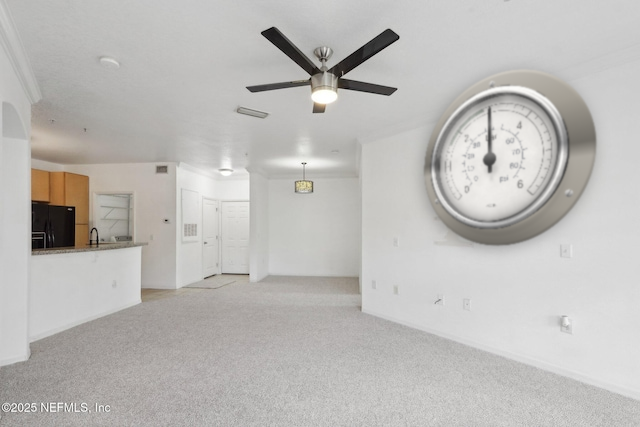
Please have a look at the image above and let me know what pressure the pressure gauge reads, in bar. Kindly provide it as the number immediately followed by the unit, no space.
3bar
